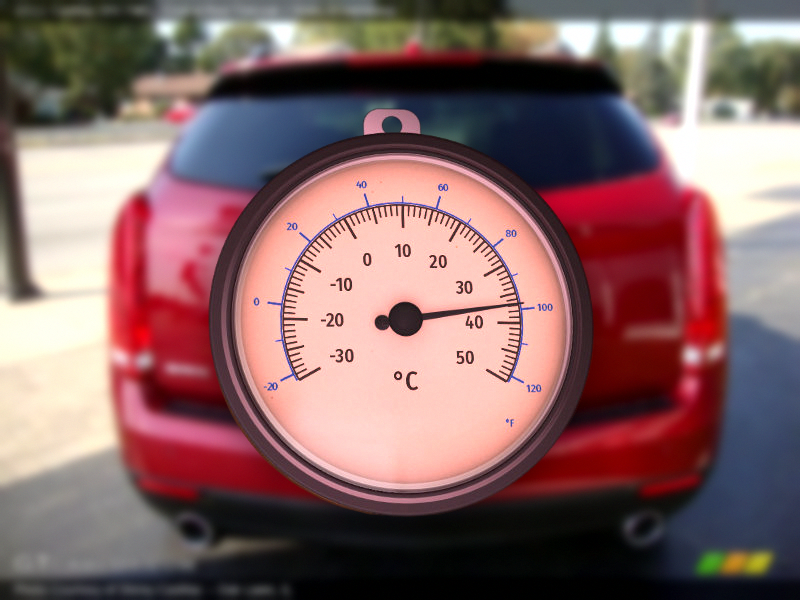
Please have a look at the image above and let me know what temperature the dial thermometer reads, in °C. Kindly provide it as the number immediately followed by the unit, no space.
37°C
